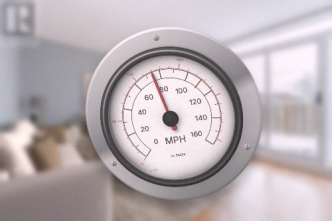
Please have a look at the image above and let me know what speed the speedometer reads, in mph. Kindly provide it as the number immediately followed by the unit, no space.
75mph
